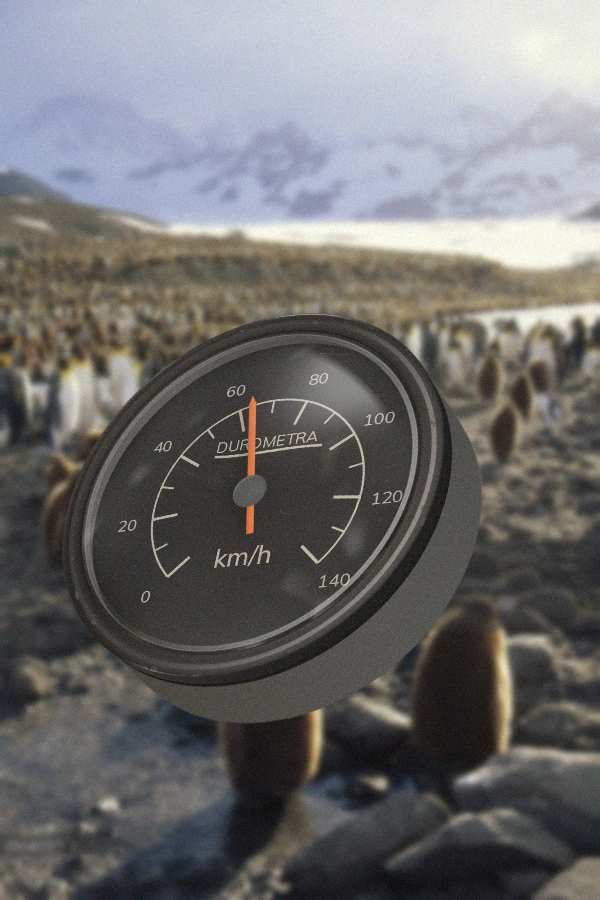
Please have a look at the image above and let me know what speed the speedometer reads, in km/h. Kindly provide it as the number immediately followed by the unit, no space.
65km/h
